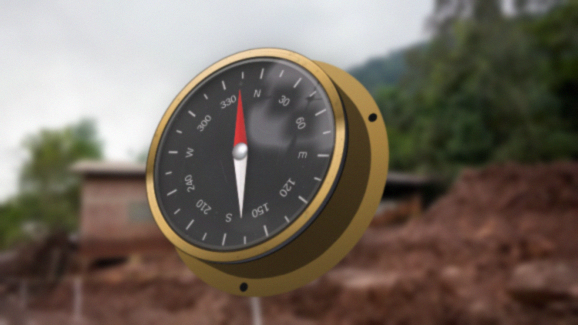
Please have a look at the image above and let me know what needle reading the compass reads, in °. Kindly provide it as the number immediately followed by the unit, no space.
345°
